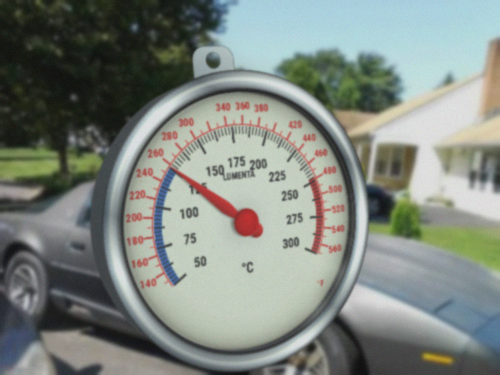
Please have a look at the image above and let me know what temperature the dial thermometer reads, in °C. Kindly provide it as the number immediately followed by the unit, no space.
125°C
